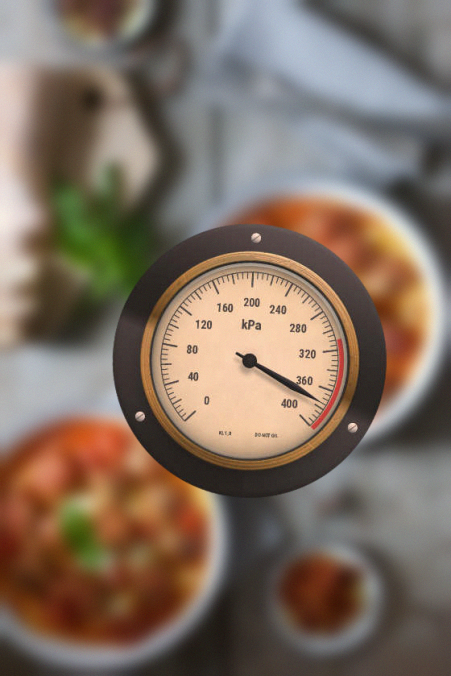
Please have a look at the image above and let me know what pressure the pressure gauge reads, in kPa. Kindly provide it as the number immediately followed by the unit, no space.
375kPa
